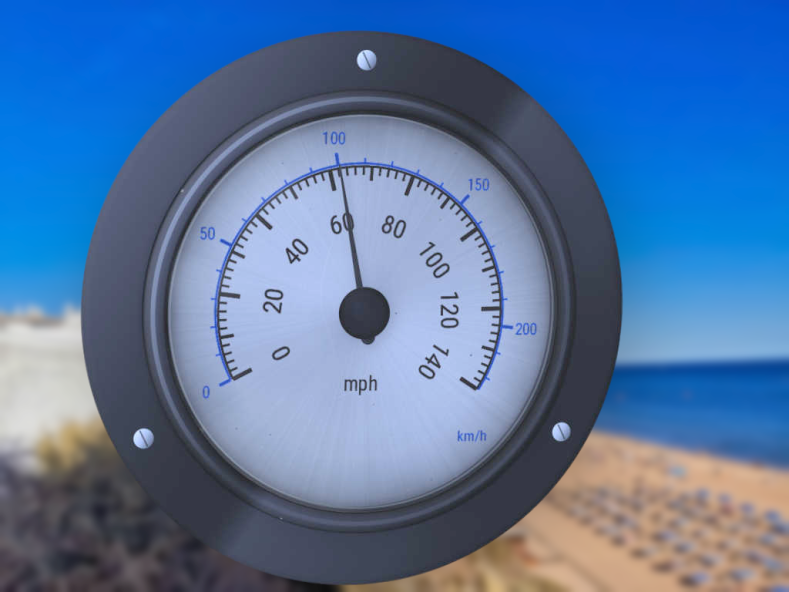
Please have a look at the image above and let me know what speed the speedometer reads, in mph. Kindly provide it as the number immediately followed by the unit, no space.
62mph
